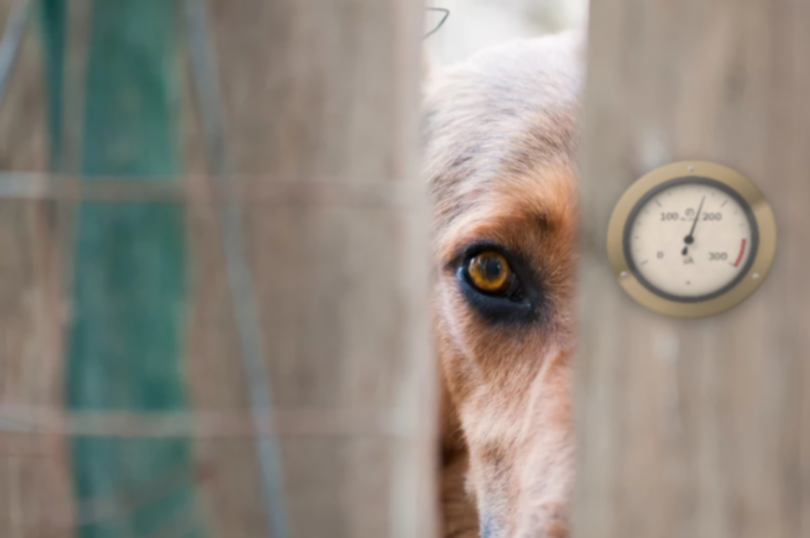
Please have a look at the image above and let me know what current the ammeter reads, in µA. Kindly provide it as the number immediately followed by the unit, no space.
170µA
